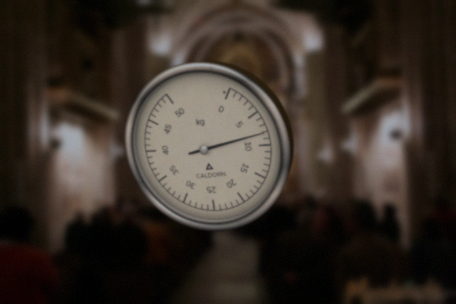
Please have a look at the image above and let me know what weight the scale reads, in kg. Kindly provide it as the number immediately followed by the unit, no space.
8kg
